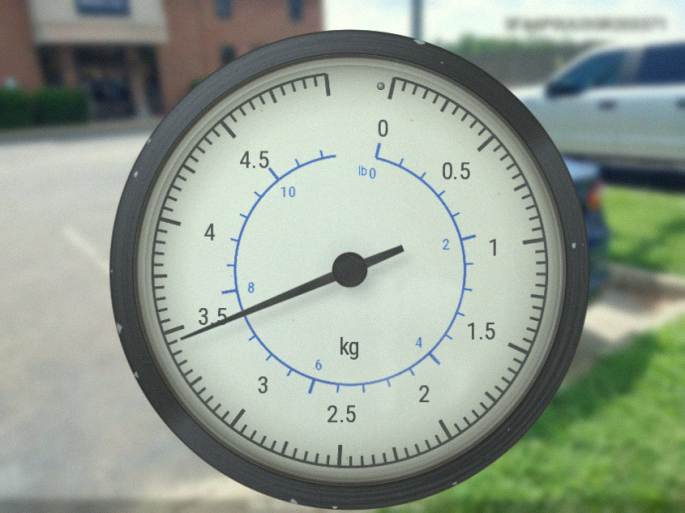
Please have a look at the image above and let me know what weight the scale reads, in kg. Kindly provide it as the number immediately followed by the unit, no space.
3.45kg
